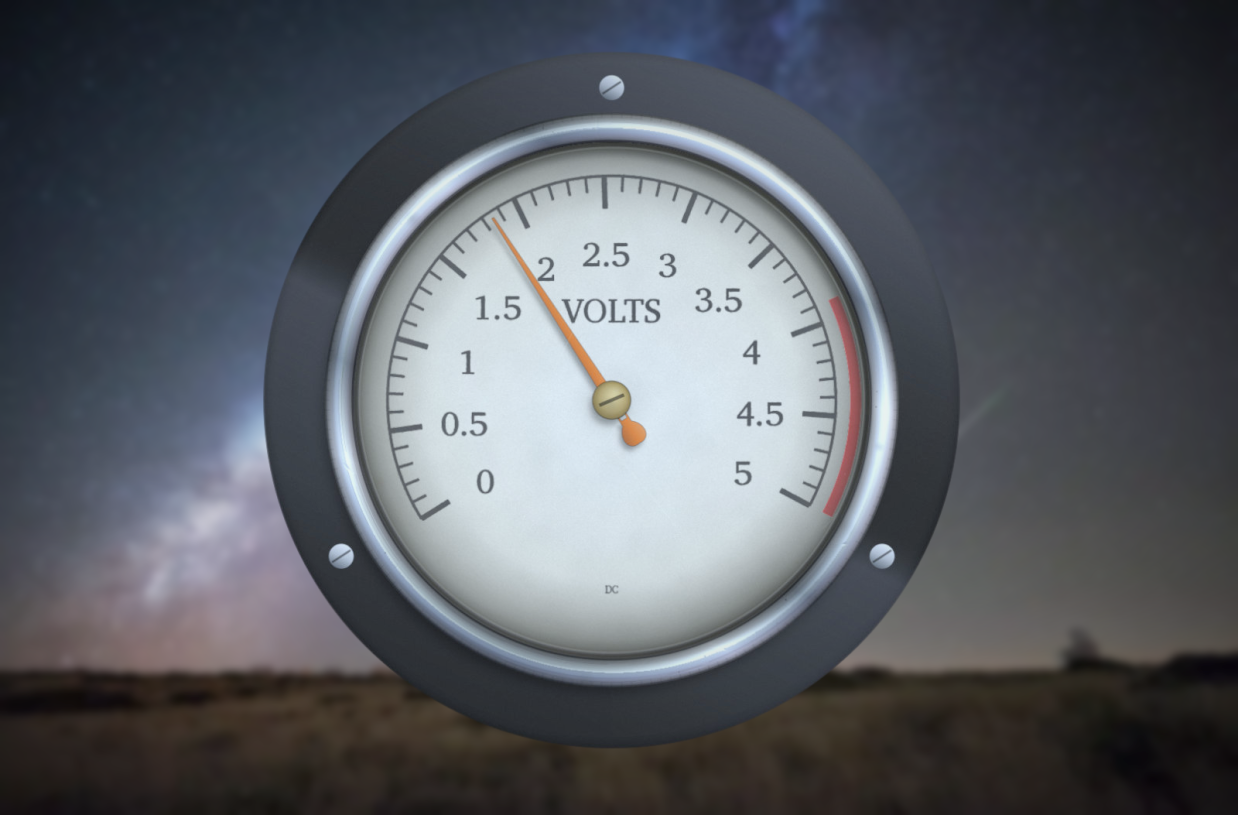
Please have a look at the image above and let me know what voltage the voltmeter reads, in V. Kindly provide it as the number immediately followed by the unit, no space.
1.85V
